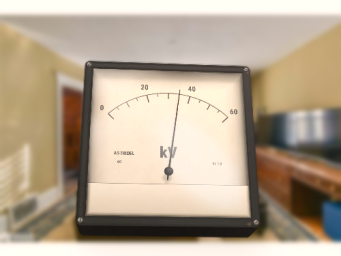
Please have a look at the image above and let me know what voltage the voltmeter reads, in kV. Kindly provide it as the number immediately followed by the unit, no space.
35kV
